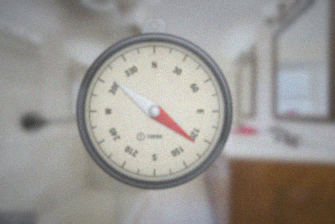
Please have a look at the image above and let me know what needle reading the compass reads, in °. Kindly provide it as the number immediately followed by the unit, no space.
127.5°
